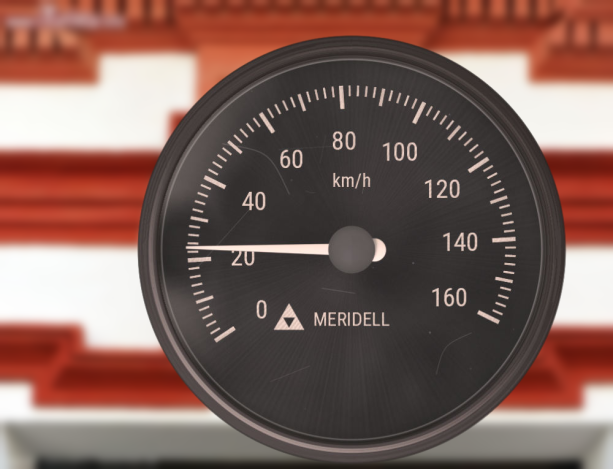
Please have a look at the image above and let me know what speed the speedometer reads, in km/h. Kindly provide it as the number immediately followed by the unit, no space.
23km/h
